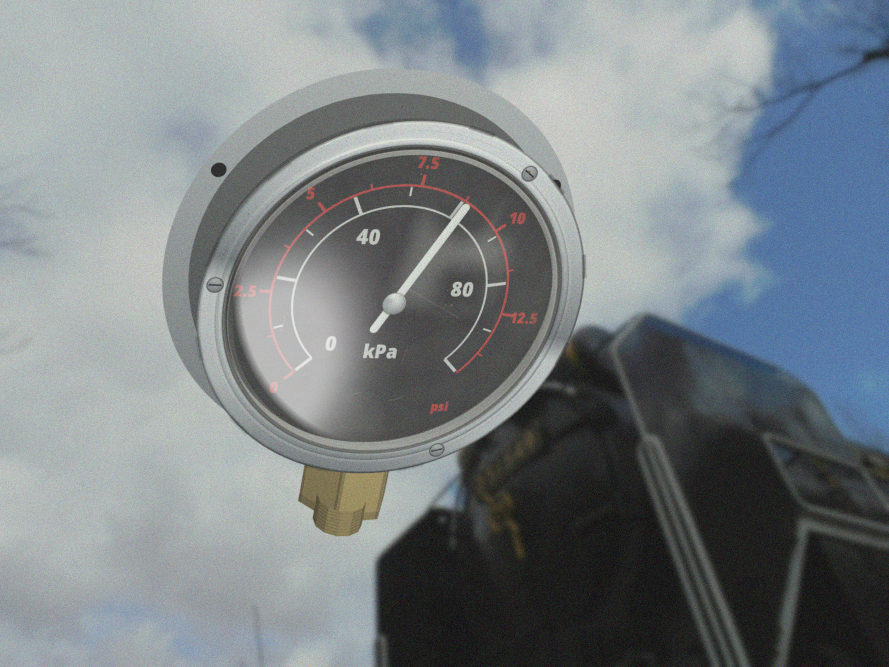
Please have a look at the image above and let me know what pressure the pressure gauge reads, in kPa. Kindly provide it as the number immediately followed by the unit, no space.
60kPa
